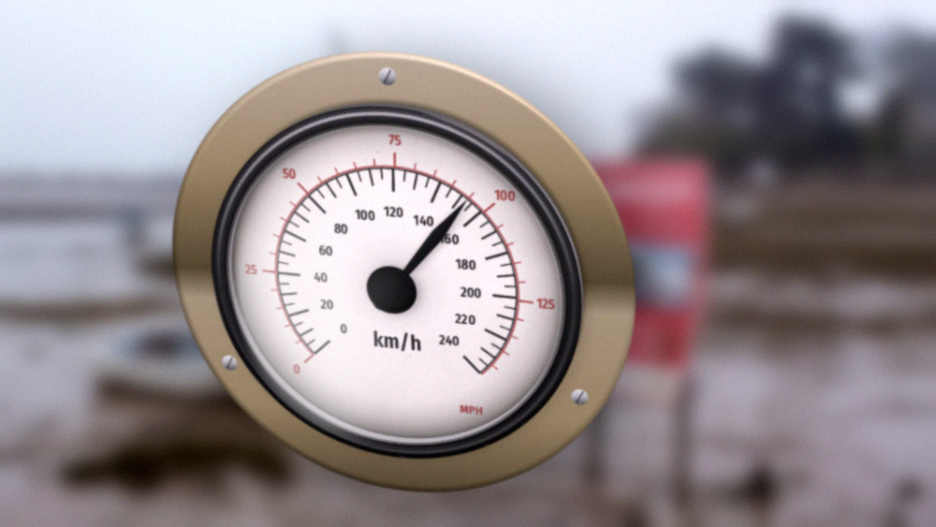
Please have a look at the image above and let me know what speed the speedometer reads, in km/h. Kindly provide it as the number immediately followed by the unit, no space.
152.5km/h
